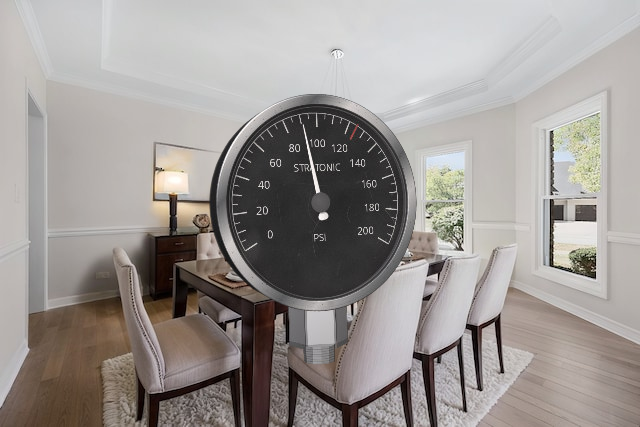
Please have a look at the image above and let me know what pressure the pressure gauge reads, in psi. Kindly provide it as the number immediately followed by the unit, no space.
90psi
